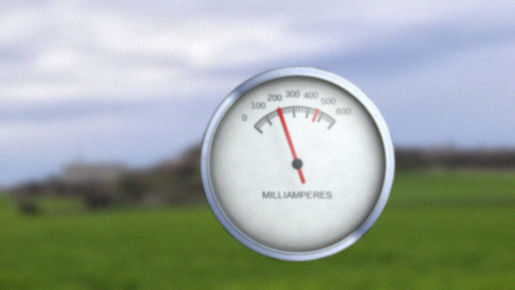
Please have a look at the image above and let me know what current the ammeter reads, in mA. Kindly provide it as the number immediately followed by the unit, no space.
200mA
